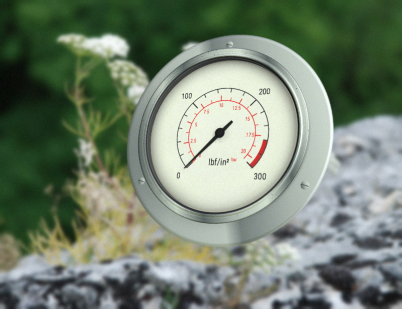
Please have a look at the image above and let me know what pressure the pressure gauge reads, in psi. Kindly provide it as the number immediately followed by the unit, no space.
0psi
